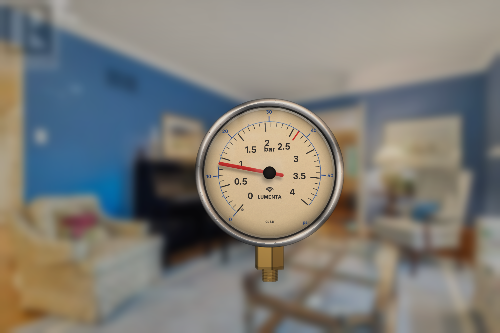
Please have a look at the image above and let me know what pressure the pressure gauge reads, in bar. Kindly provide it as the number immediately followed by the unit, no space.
0.9bar
